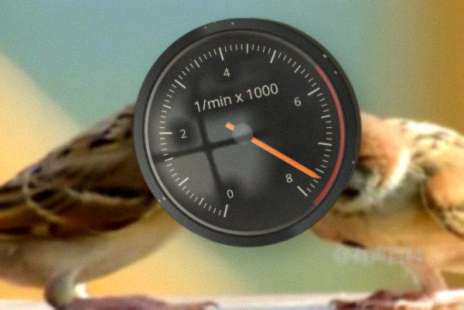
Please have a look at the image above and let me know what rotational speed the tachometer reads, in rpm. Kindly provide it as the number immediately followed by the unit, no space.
7600rpm
